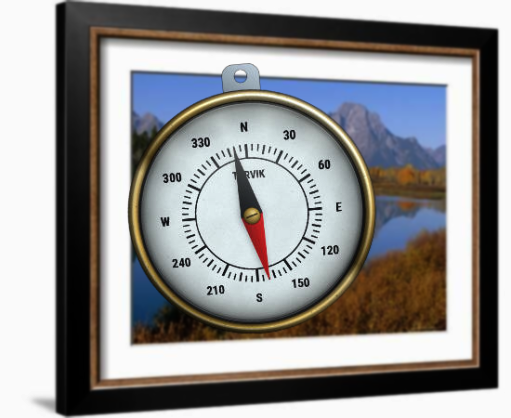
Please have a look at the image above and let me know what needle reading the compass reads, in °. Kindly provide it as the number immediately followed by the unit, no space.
170°
